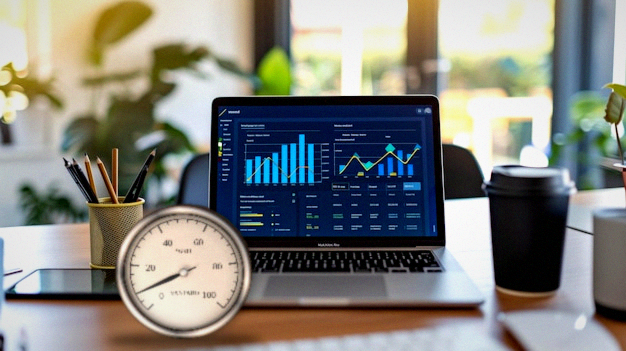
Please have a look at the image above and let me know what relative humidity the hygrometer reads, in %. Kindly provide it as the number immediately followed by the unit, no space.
8%
